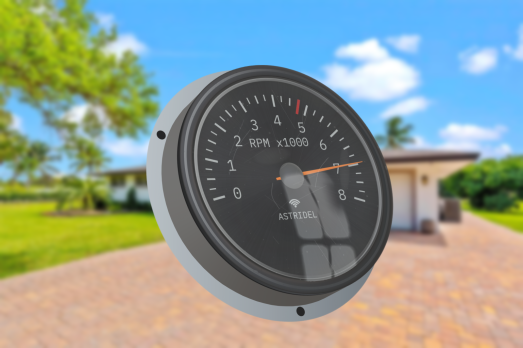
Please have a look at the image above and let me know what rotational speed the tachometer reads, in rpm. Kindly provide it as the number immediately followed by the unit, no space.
7000rpm
